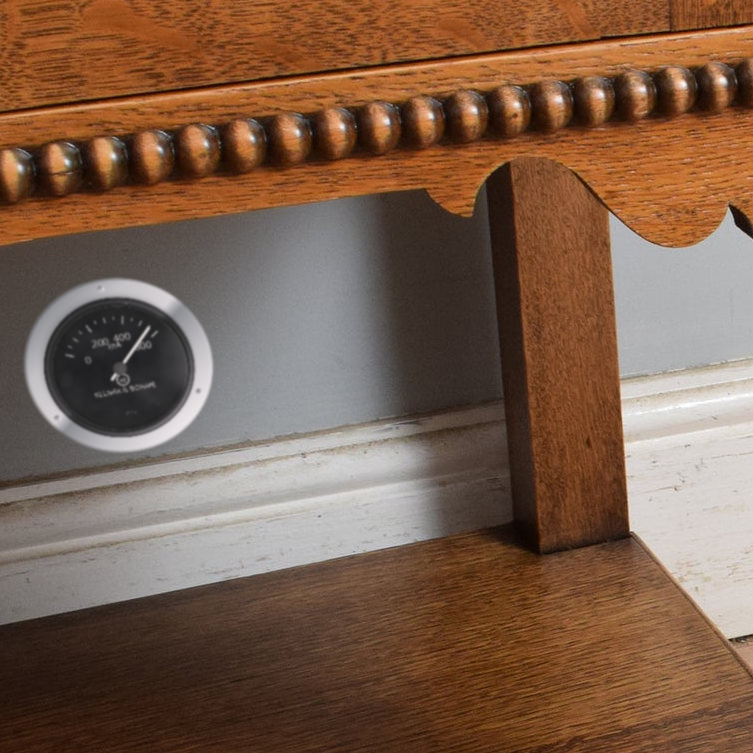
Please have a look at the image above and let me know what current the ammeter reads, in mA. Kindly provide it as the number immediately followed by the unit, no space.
550mA
